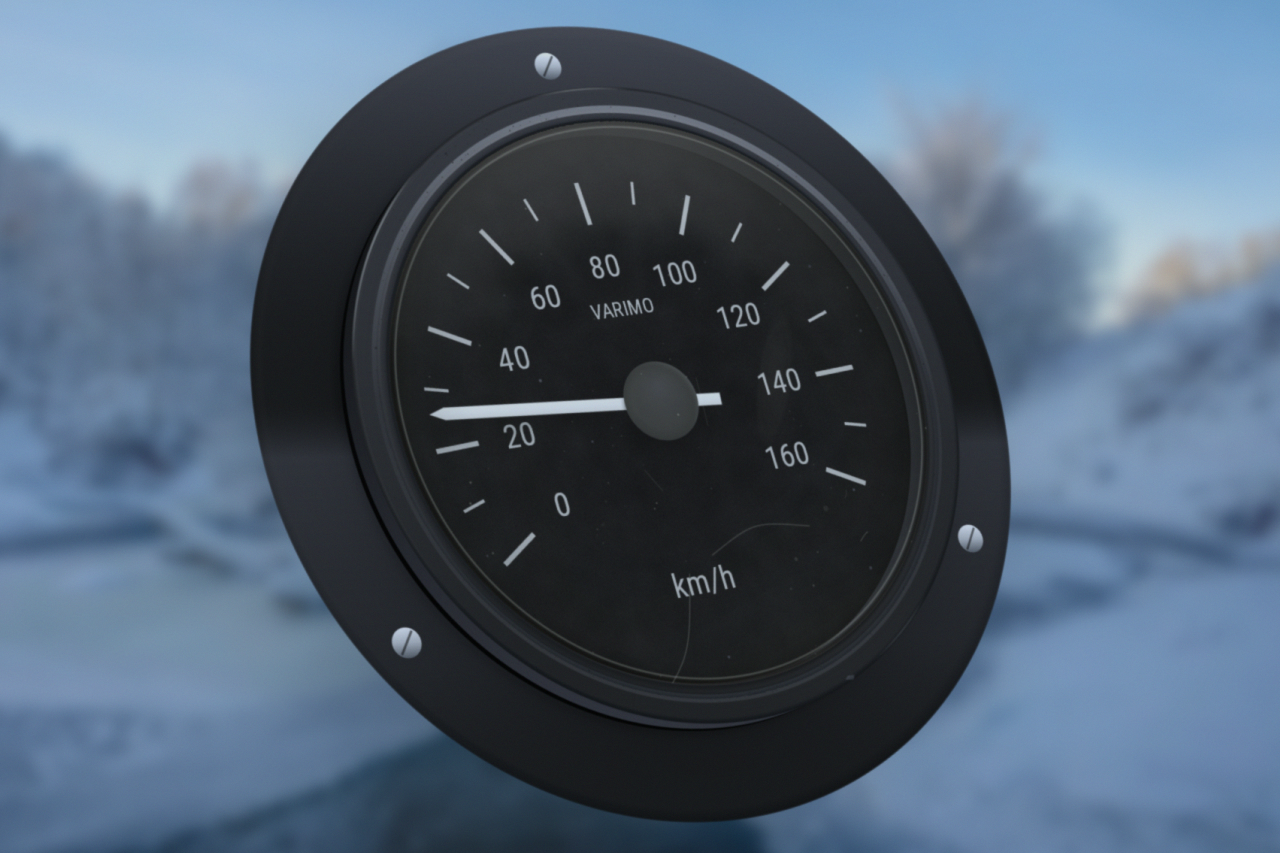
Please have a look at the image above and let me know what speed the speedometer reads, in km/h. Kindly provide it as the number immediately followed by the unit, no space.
25km/h
